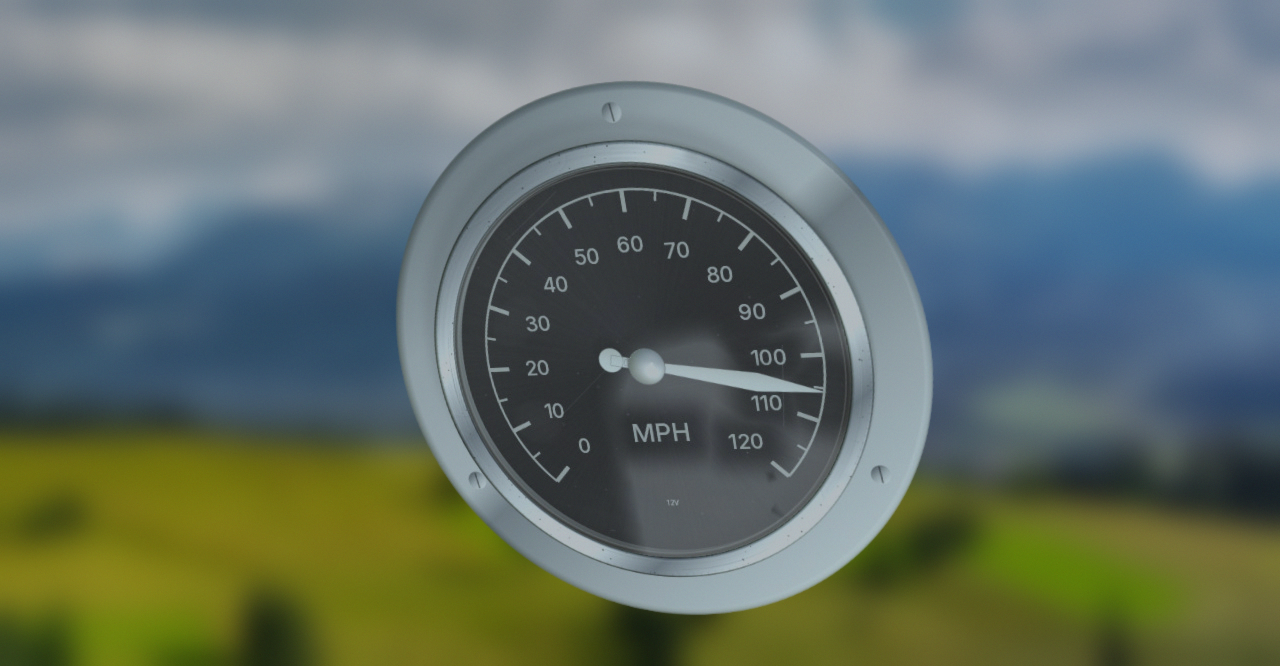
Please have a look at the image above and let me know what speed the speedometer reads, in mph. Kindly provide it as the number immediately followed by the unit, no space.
105mph
